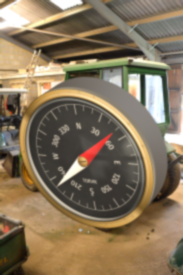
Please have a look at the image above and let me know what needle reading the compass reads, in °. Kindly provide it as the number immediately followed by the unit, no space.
50°
